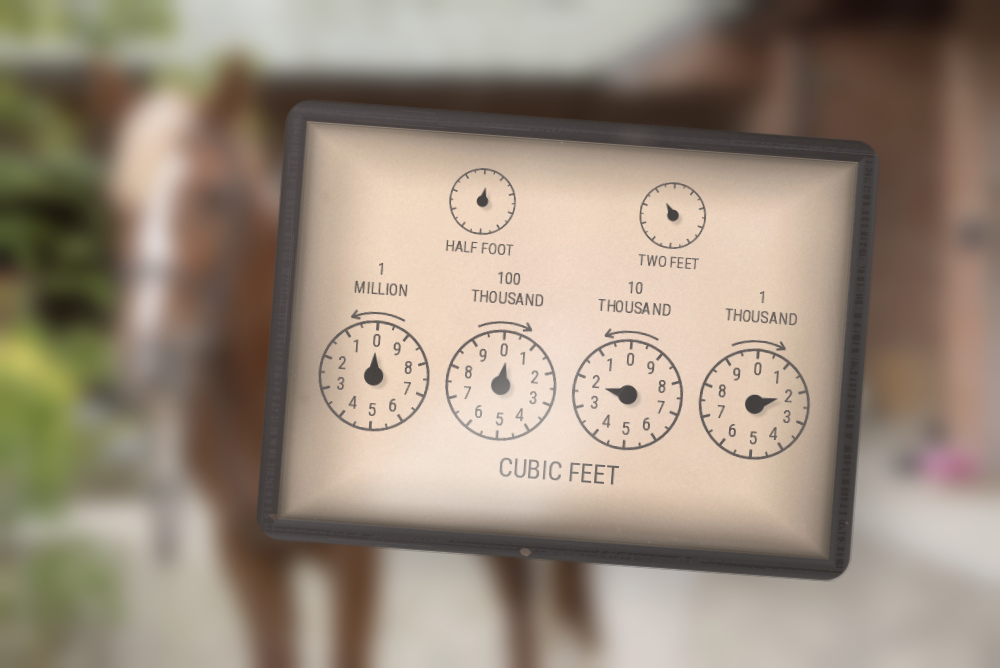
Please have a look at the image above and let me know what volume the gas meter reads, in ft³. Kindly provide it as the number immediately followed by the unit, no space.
2200ft³
